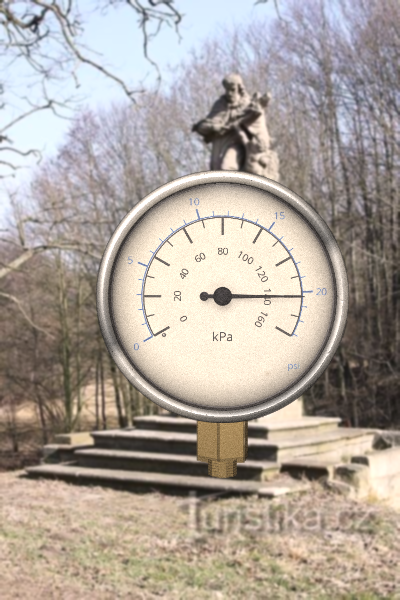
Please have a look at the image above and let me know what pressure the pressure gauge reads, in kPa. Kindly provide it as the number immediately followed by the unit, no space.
140kPa
